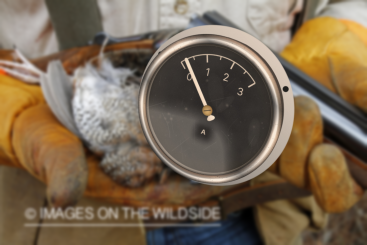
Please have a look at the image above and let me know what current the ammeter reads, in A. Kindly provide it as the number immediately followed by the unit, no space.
0.25A
